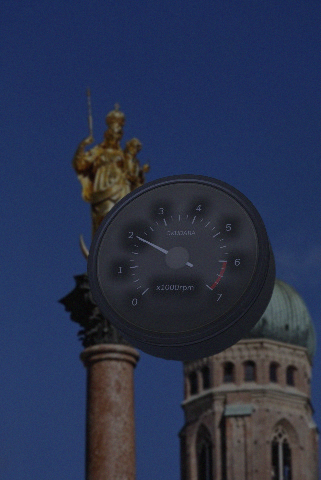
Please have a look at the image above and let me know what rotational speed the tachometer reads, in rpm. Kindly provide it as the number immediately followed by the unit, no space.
2000rpm
